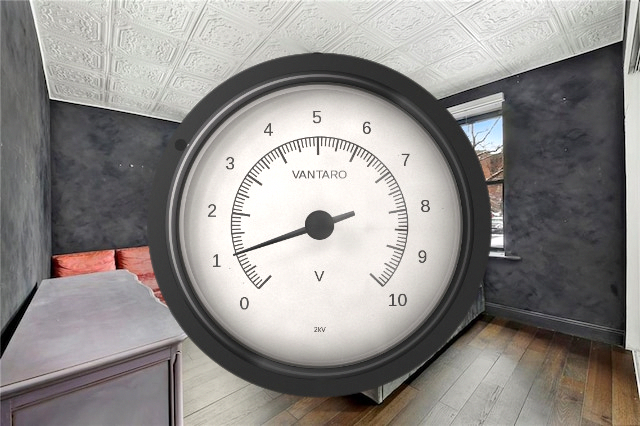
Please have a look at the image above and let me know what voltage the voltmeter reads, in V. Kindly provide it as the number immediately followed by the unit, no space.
1V
